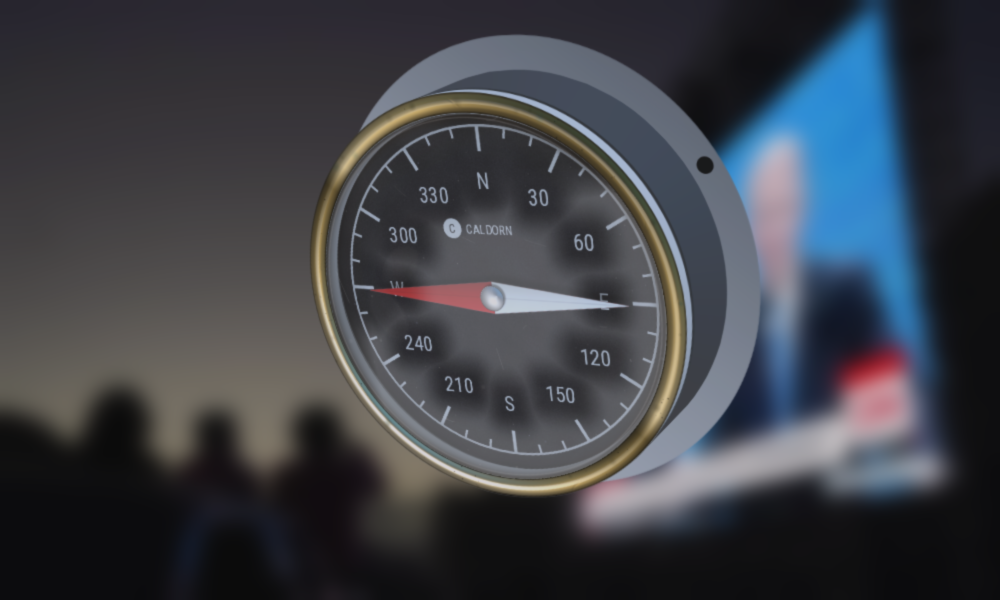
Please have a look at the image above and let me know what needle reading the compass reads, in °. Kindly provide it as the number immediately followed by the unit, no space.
270°
